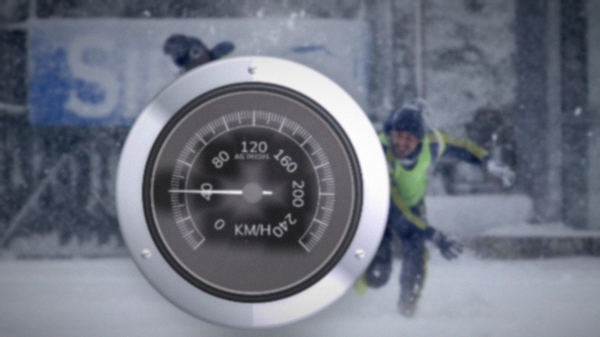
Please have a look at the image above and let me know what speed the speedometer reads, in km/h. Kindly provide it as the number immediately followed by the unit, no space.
40km/h
